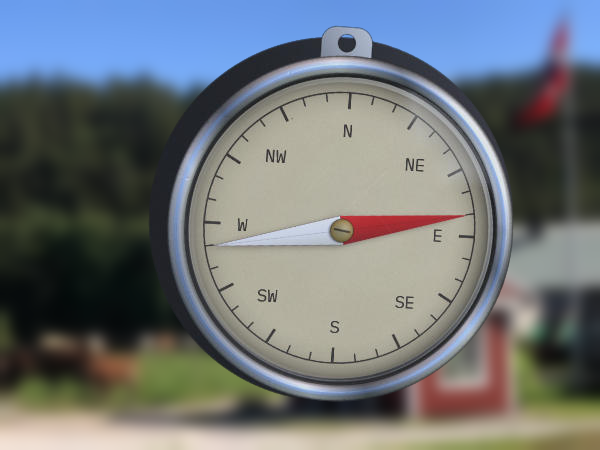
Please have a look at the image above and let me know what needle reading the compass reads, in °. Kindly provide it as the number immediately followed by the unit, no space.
80°
